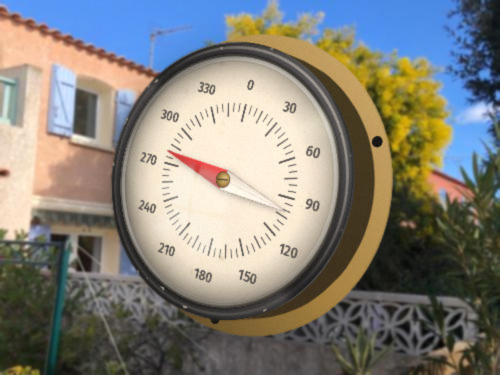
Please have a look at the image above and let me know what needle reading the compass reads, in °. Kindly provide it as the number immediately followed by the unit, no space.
280°
